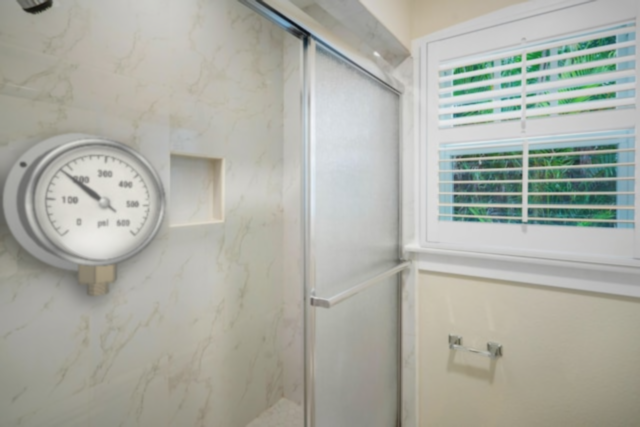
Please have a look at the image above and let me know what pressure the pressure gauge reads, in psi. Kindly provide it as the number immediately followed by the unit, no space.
180psi
